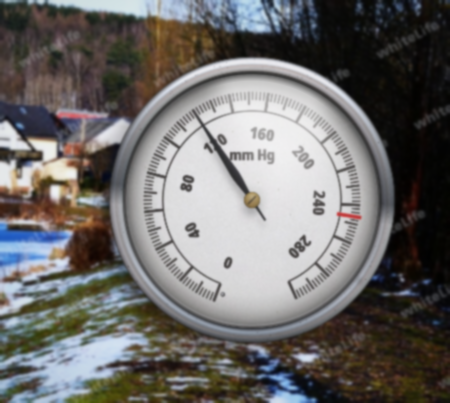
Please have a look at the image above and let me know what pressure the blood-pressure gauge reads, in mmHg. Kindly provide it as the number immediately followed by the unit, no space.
120mmHg
